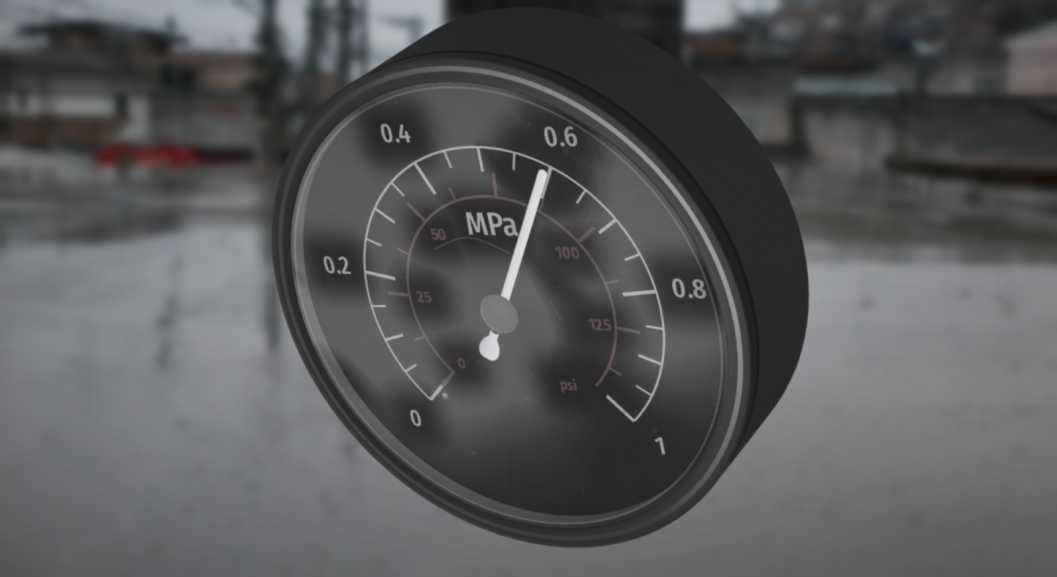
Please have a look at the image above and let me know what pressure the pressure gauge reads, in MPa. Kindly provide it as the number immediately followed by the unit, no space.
0.6MPa
